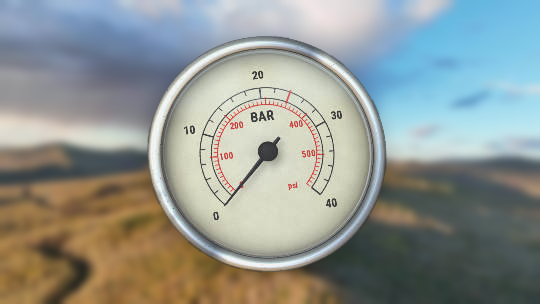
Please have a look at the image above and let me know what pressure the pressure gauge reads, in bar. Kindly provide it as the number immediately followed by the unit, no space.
0bar
